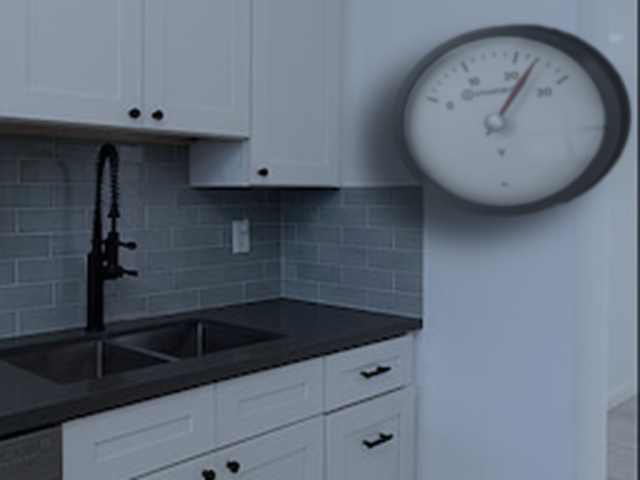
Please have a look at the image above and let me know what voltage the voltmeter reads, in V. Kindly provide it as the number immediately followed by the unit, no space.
24V
